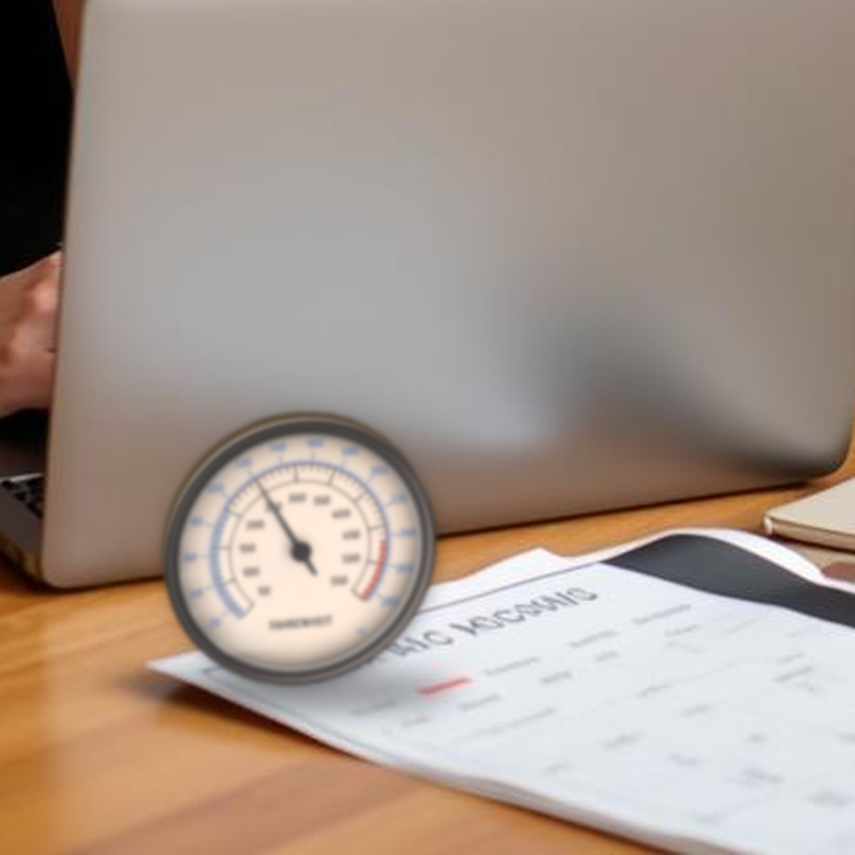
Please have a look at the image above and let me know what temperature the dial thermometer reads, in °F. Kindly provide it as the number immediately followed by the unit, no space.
250°F
